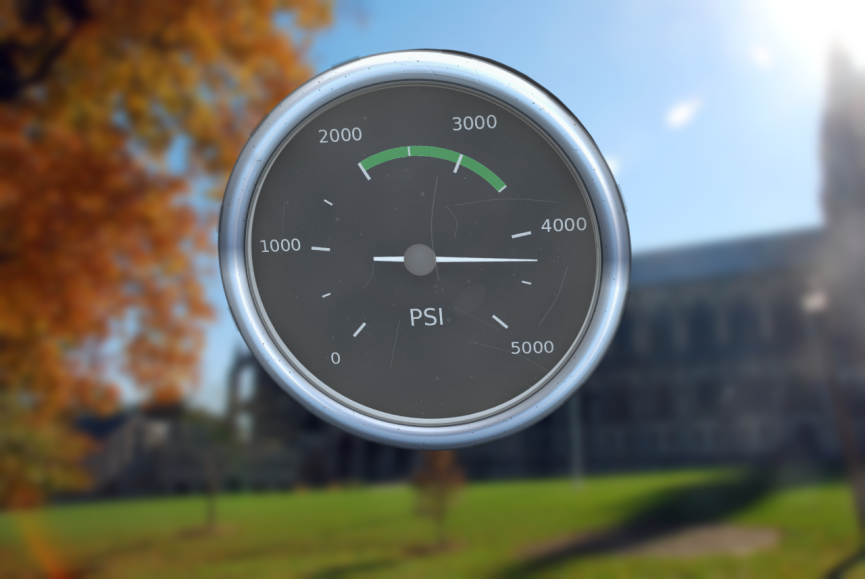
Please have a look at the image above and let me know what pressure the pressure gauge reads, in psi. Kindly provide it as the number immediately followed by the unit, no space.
4250psi
